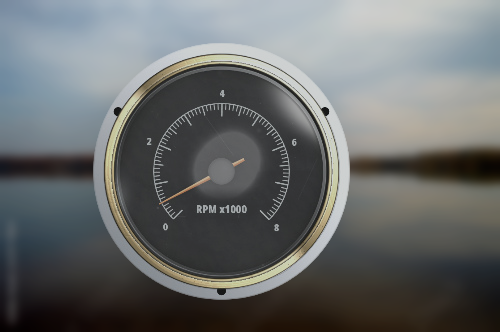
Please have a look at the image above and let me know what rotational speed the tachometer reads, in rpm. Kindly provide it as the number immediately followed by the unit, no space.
500rpm
